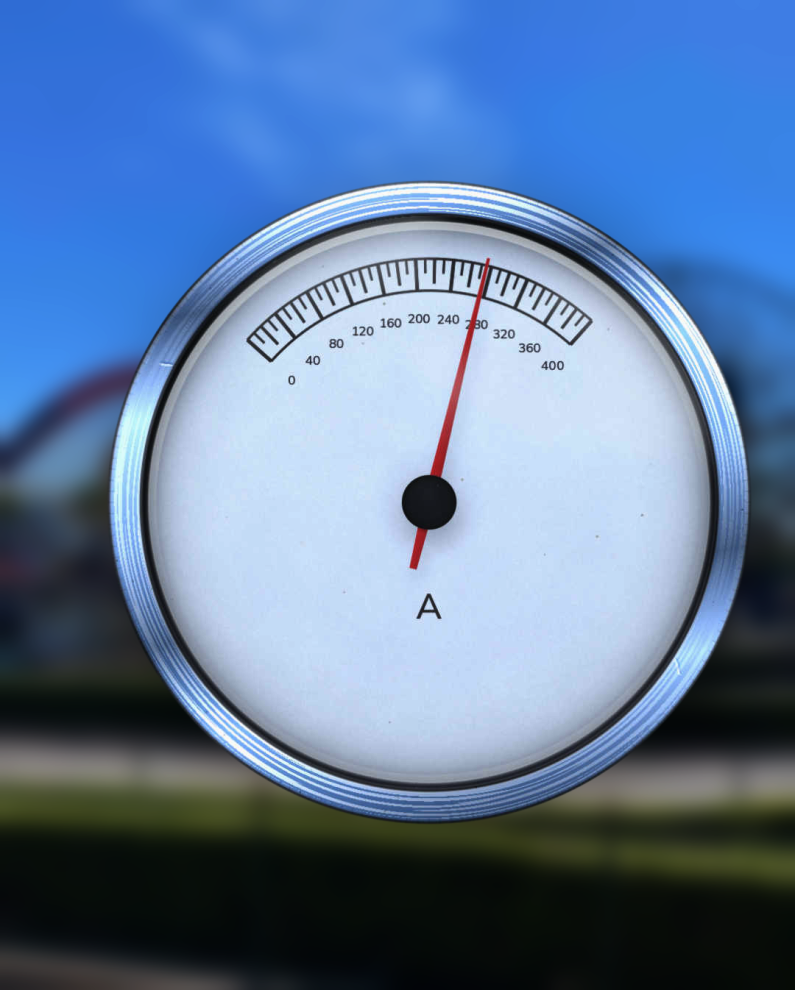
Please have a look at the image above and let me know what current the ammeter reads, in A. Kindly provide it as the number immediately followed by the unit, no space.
275A
